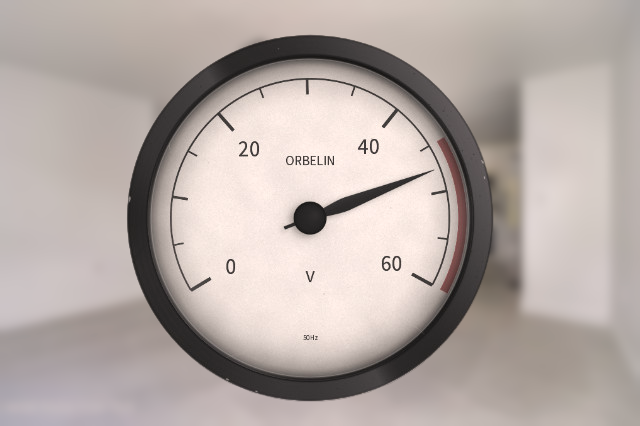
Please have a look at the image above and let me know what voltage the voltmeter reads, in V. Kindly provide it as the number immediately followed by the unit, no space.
47.5V
